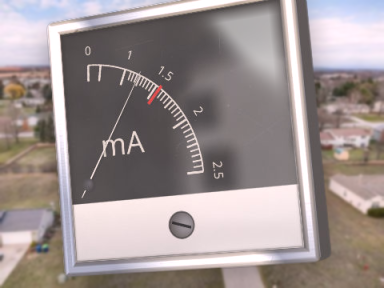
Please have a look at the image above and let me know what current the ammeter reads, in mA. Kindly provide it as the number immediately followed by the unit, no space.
1.25mA
